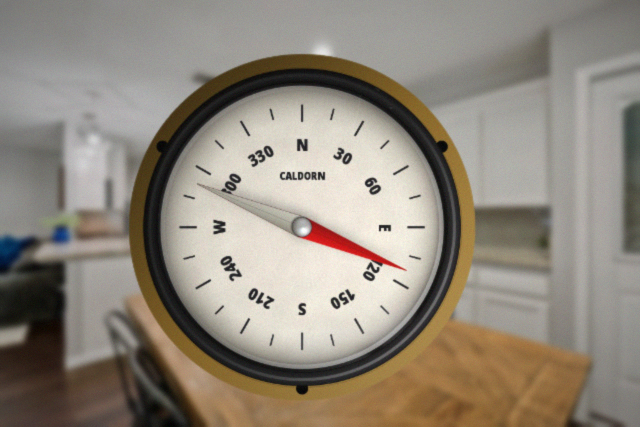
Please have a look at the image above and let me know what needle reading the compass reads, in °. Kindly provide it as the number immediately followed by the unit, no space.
112.5°
